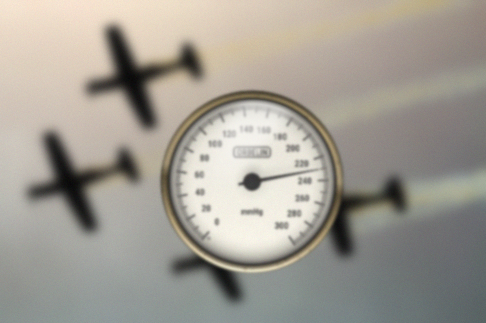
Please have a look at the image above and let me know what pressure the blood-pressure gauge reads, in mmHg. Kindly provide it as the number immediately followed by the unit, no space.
230mmHg
